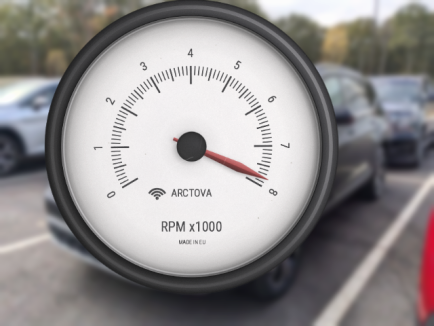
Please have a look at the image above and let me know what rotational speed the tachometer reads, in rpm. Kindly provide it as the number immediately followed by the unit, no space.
7800rpm
